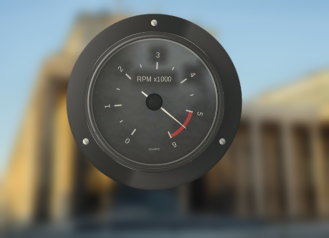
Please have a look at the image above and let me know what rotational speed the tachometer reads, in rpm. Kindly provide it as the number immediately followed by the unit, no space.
5500rpm
